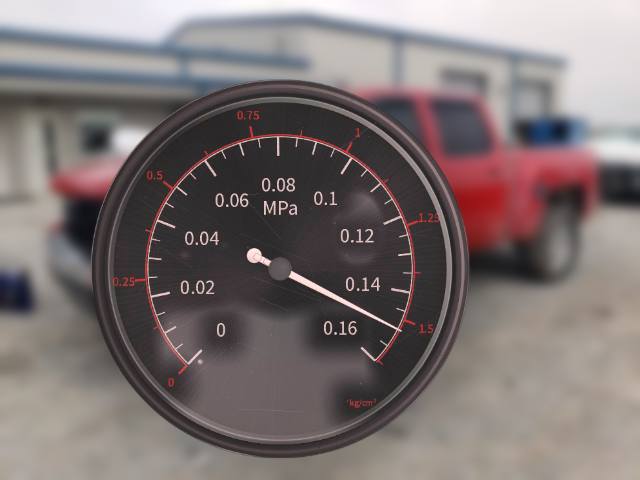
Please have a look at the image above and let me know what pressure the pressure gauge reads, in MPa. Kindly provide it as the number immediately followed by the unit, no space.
0.15MPa
